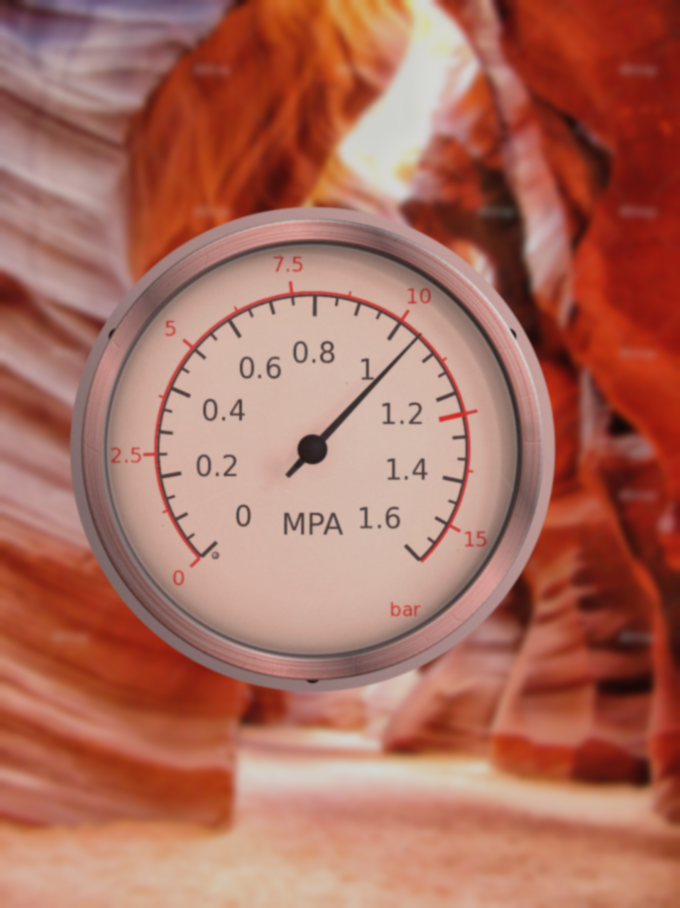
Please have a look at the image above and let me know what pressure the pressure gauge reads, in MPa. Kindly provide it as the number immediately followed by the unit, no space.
1.05MPa
